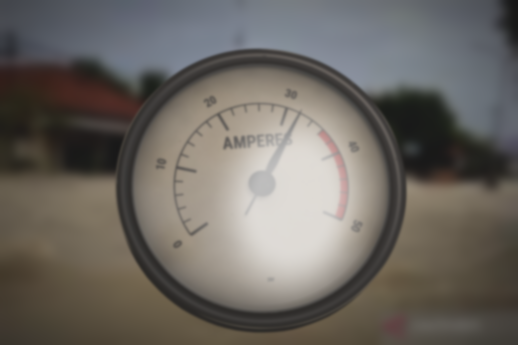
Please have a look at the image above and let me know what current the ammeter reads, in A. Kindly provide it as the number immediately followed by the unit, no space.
32A
